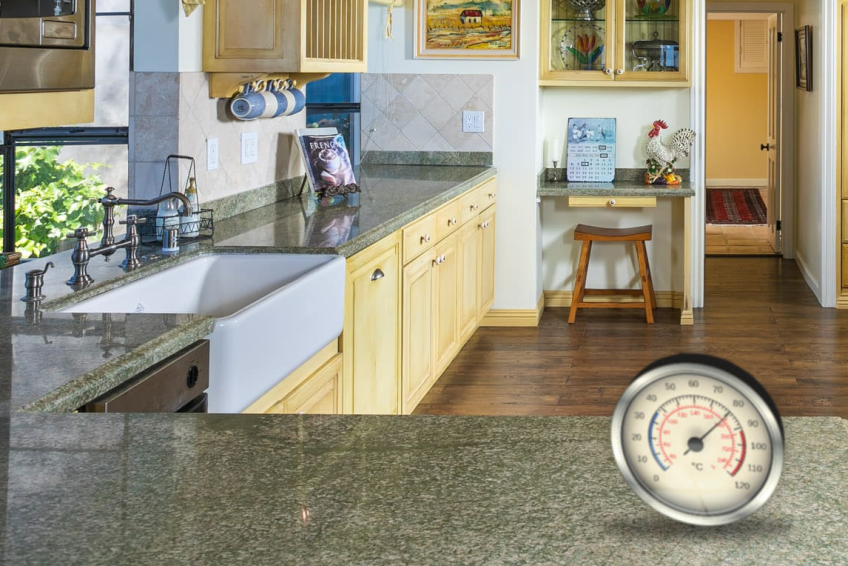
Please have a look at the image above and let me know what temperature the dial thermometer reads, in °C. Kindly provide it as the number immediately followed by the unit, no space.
80°C
